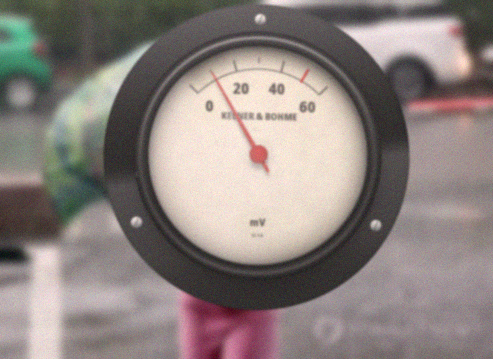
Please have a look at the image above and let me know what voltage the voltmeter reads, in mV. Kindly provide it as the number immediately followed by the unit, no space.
10mV
